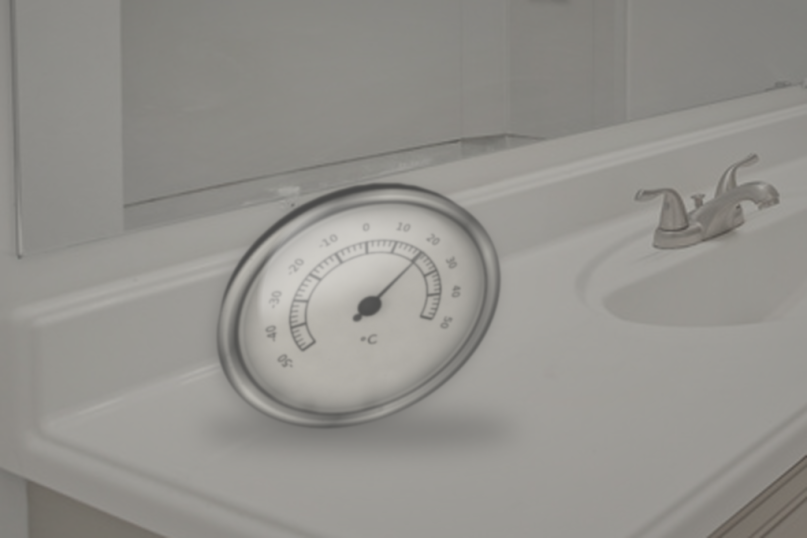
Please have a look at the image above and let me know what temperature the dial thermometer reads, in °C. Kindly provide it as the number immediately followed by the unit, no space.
20°C
